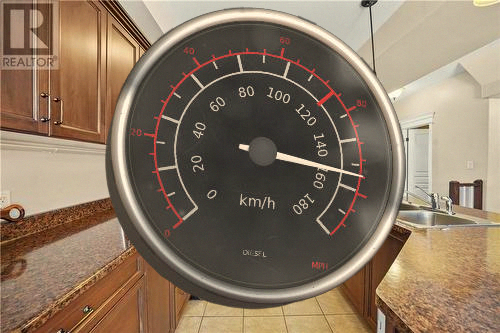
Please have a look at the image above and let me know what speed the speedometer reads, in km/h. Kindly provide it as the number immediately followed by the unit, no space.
155km/h
